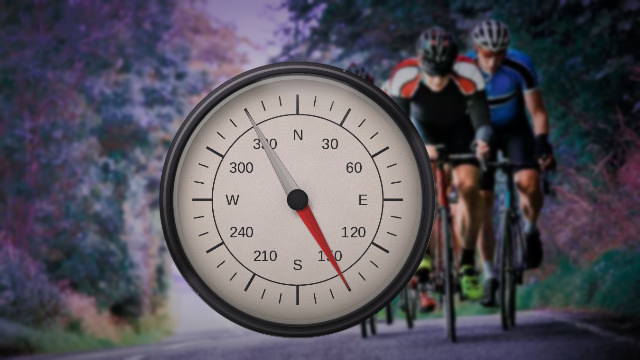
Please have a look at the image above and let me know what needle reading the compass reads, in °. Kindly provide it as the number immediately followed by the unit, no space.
150°
